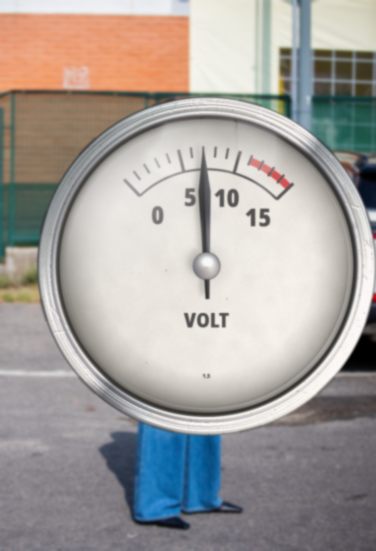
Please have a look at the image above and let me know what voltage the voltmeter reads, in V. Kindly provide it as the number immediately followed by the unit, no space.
7V
